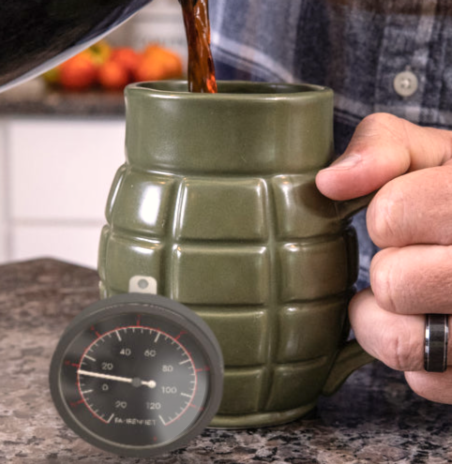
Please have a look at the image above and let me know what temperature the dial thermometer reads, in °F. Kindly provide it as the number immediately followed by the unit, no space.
12°F
